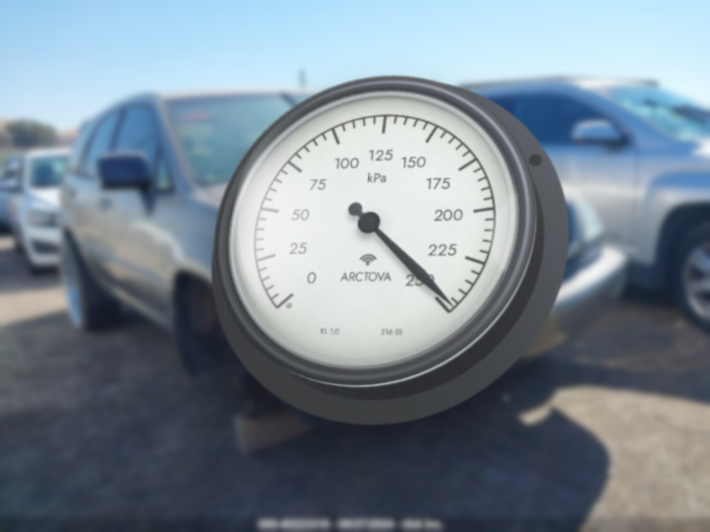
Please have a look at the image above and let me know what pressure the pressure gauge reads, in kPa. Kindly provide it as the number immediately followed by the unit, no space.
247.5kPa
